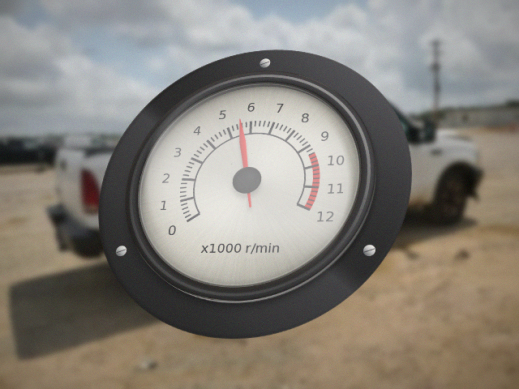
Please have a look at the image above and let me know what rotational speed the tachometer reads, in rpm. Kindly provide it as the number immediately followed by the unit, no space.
5600rpm
